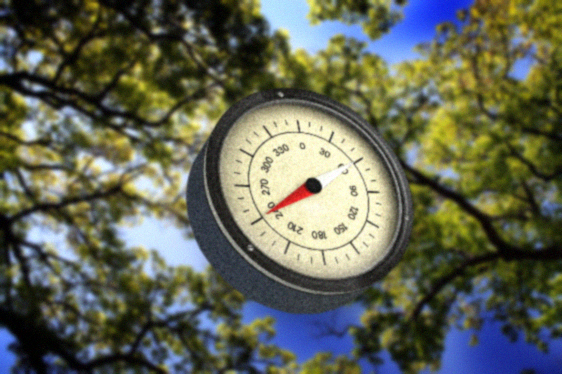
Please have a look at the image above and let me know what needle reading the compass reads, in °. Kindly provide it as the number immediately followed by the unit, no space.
240°
